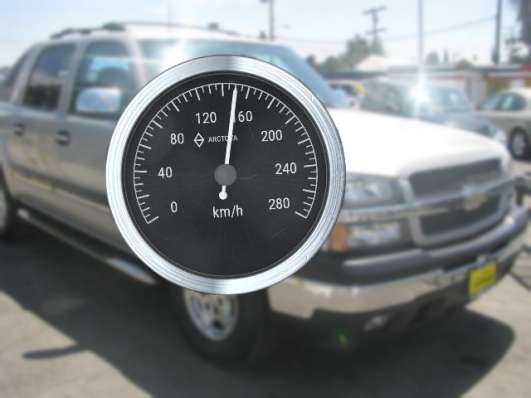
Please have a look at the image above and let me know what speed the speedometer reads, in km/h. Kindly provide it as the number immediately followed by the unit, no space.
150km/h
